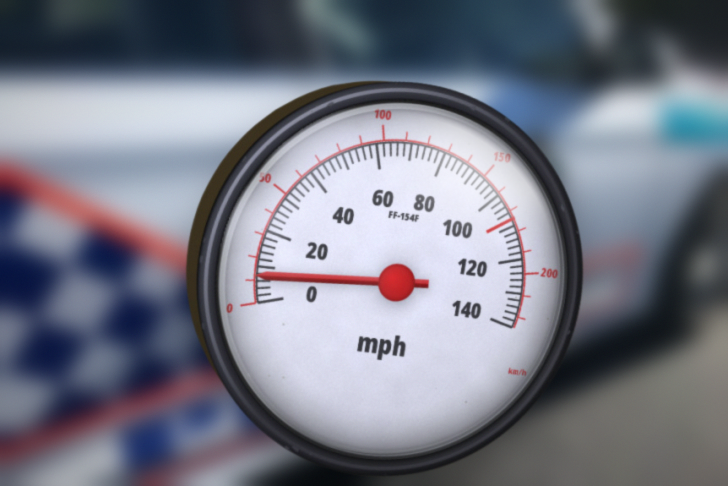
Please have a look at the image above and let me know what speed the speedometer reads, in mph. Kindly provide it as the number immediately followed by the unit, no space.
8mph
